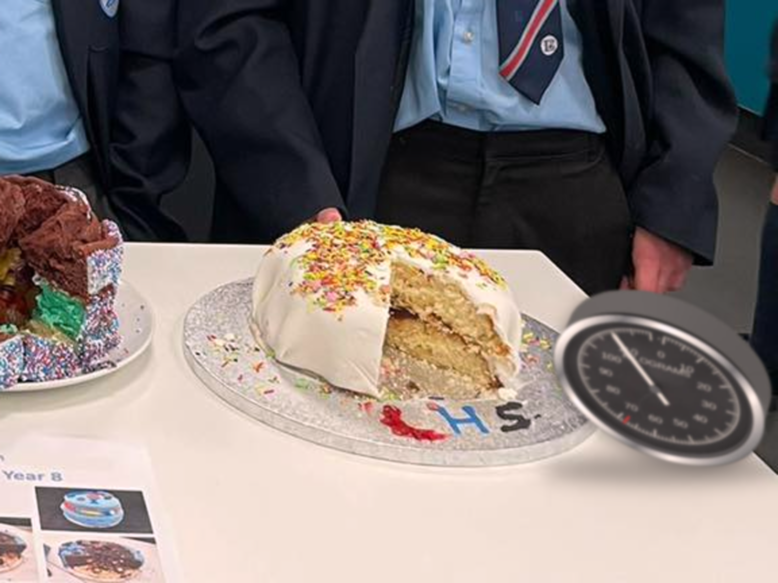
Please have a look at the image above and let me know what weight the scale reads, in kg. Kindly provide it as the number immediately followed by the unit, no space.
110kg
